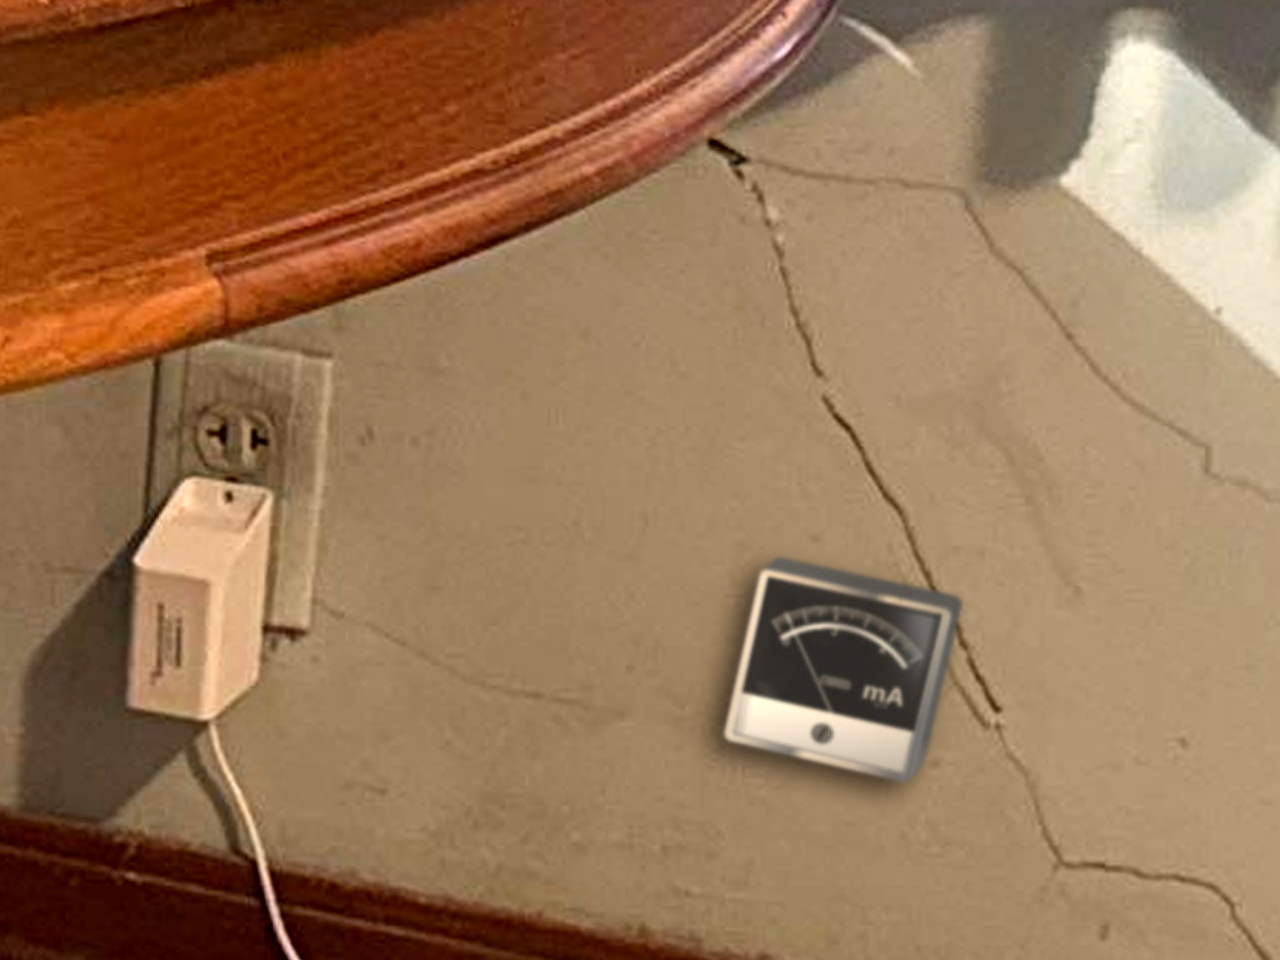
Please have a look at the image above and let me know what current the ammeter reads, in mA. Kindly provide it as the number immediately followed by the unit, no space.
0.5mA
